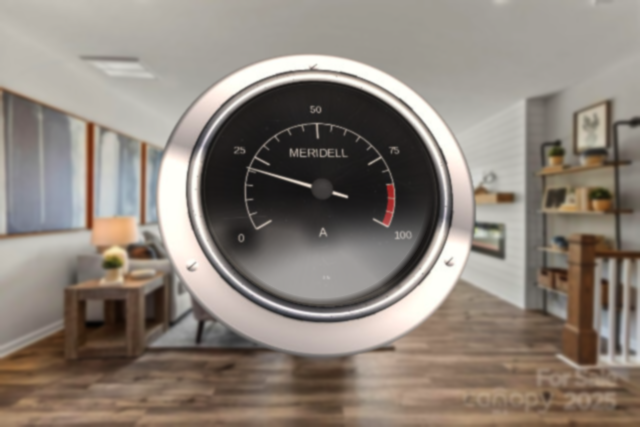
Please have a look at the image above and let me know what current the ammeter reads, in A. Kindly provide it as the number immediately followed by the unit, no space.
20A
